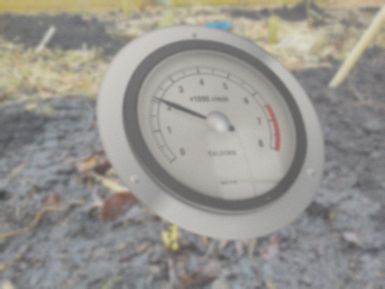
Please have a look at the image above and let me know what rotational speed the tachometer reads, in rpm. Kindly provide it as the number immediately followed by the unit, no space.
2000rpm
